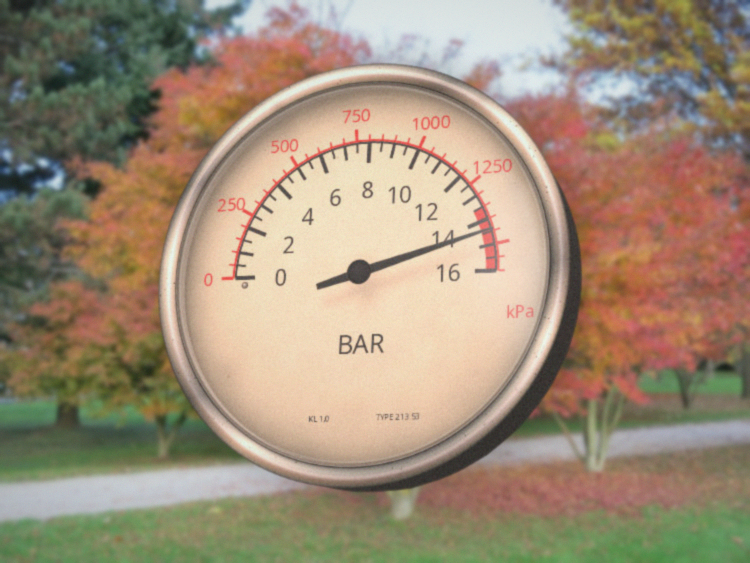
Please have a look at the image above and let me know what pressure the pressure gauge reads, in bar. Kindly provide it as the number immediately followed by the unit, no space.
14.5bar
